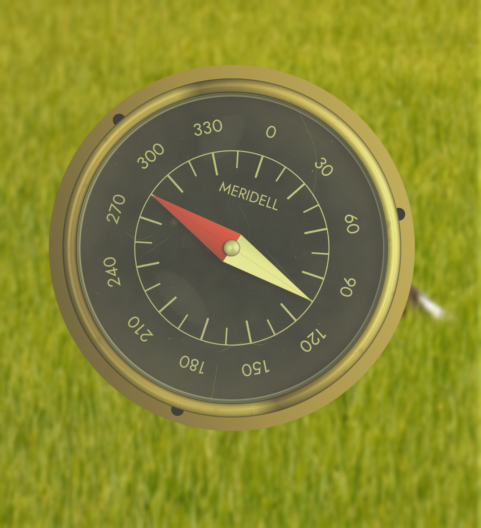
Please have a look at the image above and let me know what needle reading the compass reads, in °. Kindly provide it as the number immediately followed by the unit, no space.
285°
